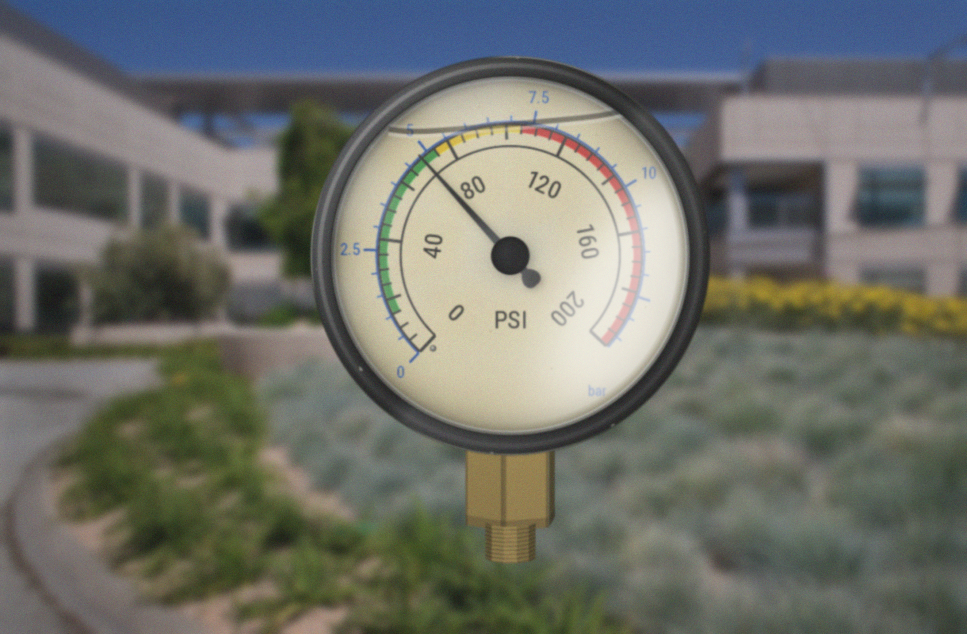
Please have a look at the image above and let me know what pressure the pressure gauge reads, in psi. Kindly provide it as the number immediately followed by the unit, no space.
70psi
